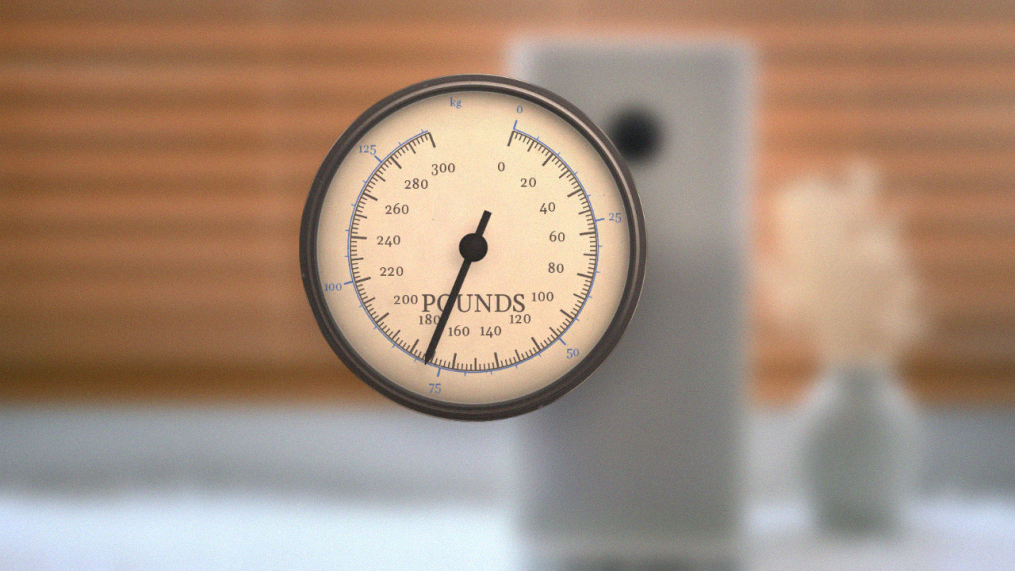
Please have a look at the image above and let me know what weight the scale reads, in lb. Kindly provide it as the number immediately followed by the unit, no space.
172lb
